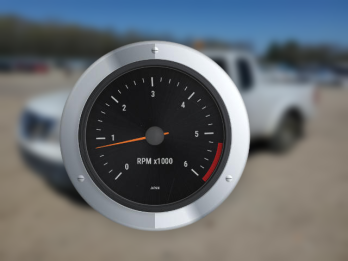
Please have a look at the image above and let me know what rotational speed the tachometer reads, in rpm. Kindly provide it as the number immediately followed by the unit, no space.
800rpm
